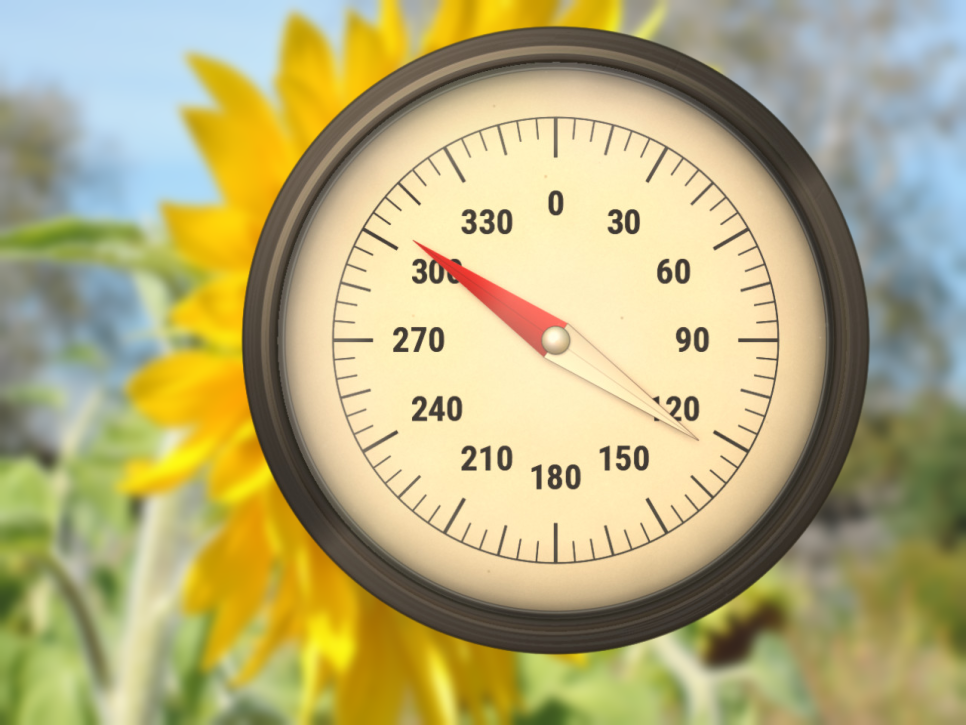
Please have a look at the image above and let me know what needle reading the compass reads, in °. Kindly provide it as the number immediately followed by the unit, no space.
305°
